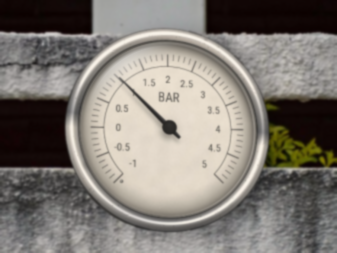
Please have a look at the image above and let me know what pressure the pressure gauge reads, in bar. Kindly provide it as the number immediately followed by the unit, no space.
1bar
